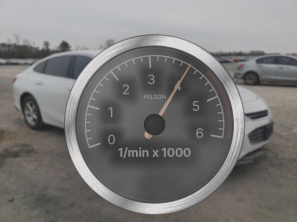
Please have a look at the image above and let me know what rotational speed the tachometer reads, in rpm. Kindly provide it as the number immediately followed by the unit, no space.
4000rpm
